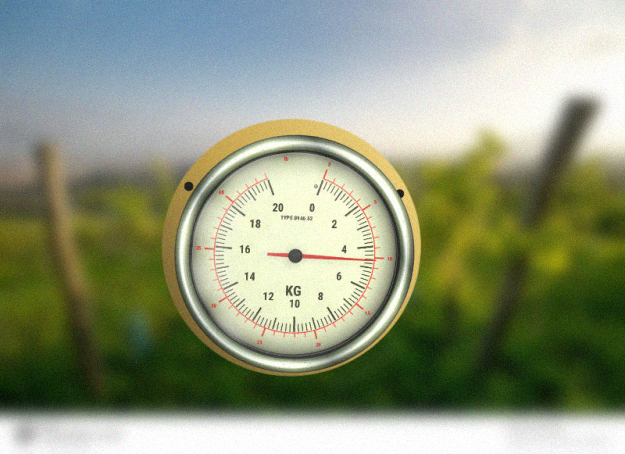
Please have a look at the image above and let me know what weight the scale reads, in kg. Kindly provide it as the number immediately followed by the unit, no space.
4.6kg
